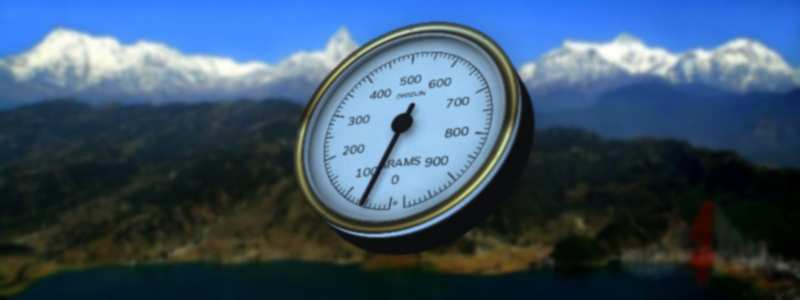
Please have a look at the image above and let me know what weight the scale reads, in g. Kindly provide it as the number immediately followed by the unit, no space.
50g
